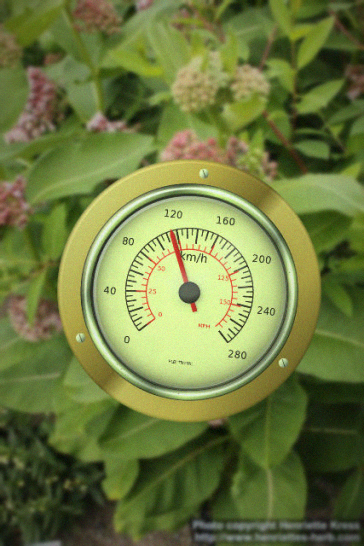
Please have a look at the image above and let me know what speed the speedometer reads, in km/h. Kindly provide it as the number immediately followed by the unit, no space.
115km/h
